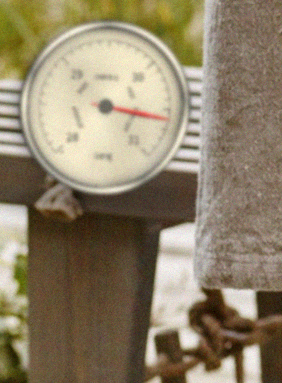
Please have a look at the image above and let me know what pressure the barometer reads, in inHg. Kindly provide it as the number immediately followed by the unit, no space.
30.6inHg
